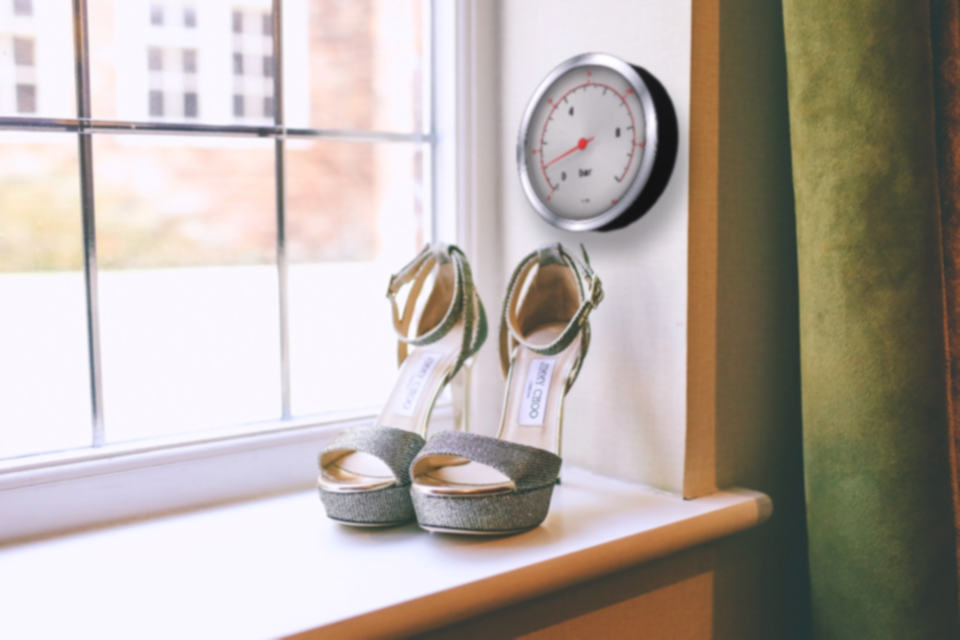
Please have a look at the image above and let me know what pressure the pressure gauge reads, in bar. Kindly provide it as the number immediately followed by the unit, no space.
1bar
